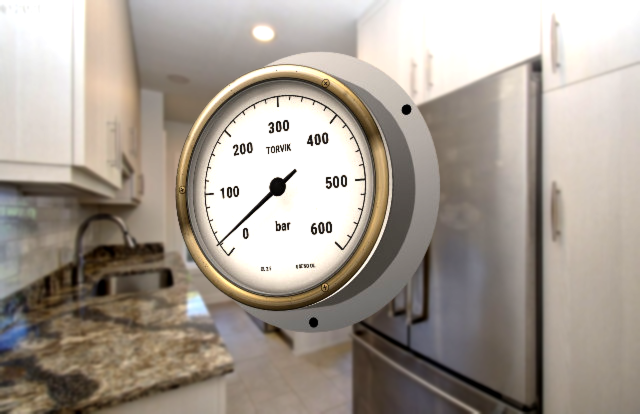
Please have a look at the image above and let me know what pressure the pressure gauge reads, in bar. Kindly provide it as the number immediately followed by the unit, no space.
20bar
